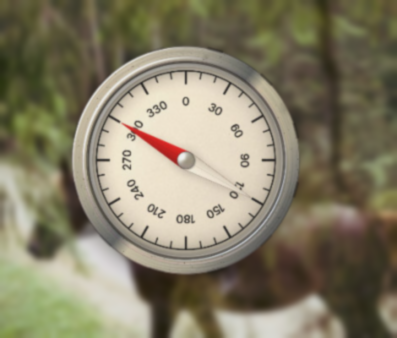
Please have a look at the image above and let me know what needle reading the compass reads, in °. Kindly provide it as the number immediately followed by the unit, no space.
300°
